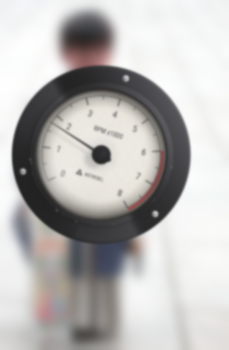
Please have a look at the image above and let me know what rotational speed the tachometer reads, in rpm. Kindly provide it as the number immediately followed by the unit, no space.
1750rpm
